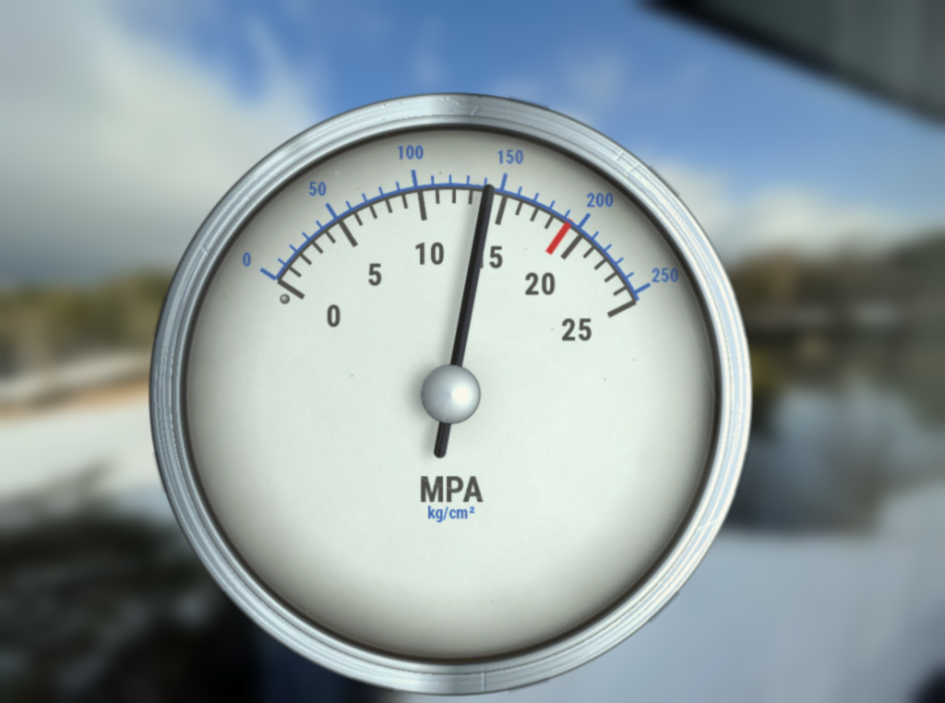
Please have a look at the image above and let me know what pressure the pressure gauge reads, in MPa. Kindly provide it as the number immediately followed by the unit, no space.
14MPa
